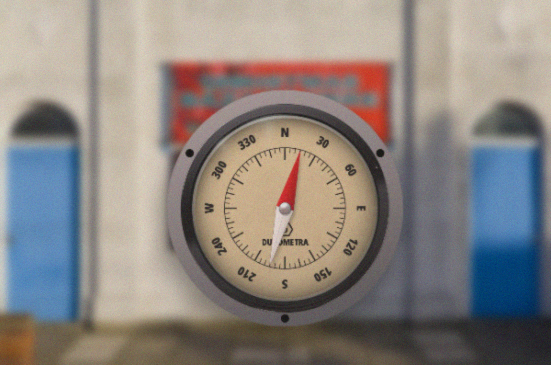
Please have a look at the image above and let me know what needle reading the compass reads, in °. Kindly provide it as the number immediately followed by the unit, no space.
15°
